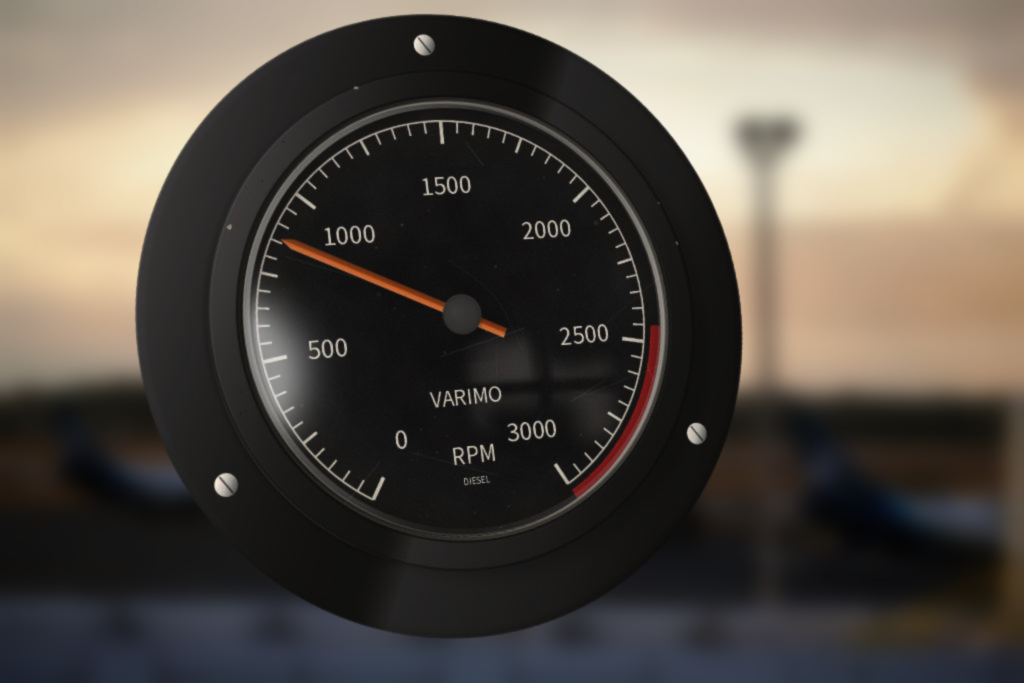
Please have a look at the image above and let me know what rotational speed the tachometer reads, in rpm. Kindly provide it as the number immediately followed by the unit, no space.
850rpm
